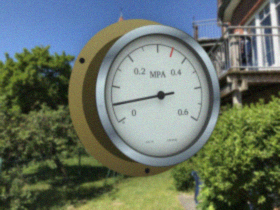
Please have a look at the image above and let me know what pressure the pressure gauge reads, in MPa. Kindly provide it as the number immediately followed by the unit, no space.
0.05MPa
